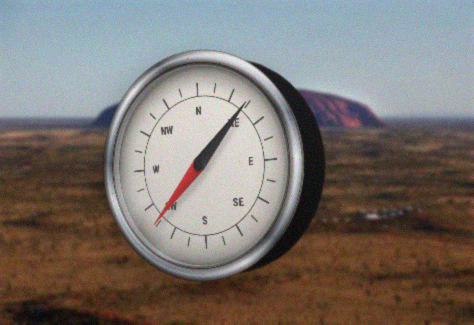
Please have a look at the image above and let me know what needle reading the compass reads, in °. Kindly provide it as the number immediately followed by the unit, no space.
225°
